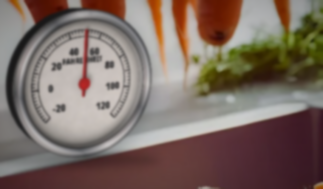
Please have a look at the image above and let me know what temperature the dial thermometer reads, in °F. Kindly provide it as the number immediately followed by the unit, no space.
50°F
